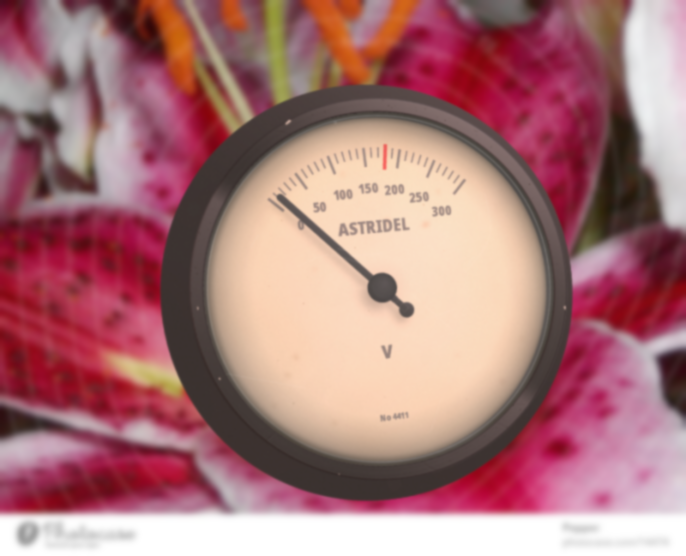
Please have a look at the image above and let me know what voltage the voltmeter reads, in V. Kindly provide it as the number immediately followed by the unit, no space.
10V
